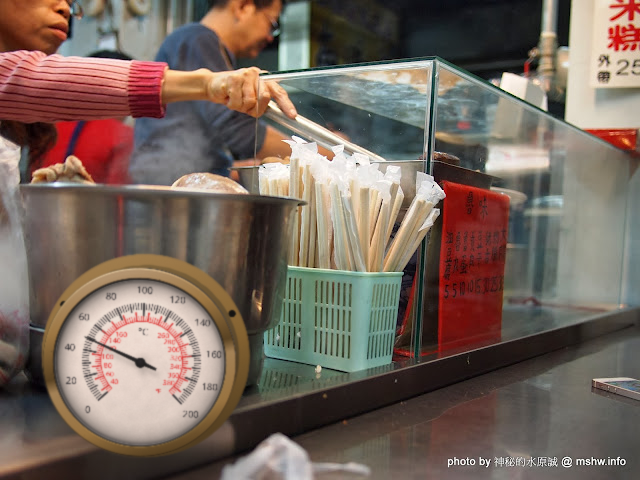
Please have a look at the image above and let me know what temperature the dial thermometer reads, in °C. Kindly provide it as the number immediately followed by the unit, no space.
50°C
